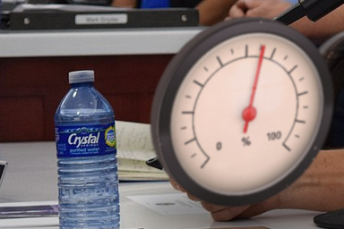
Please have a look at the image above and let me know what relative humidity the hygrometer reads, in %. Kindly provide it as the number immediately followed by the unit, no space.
55%
